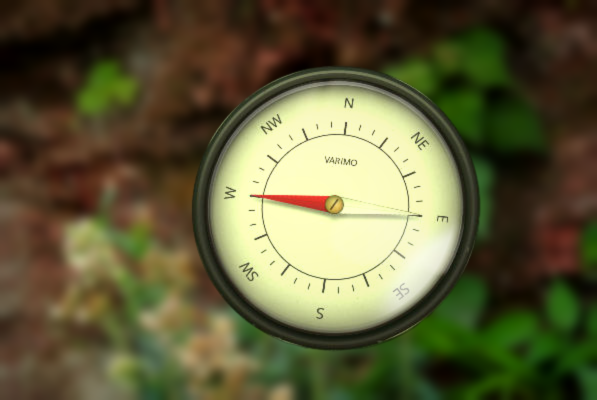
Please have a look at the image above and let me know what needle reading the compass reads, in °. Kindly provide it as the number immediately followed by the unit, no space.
270°
